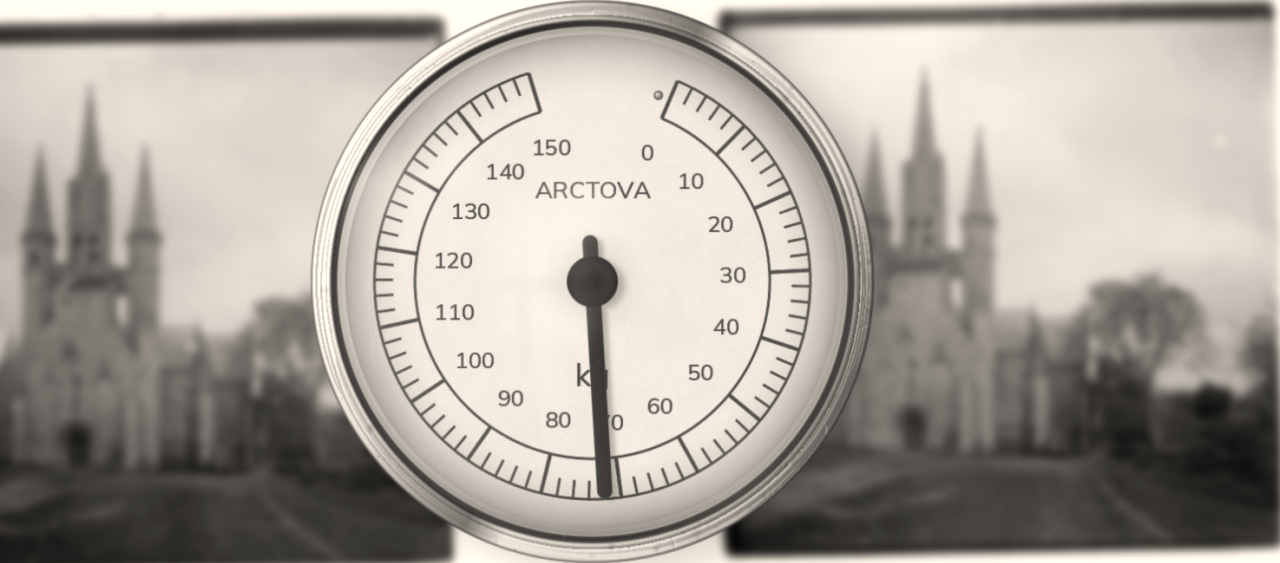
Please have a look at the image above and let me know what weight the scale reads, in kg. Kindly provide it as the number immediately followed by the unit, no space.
72kg
